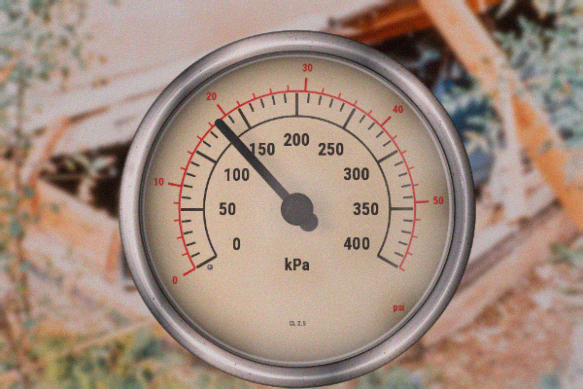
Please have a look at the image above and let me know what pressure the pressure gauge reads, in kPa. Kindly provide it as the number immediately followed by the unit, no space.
130kPa
